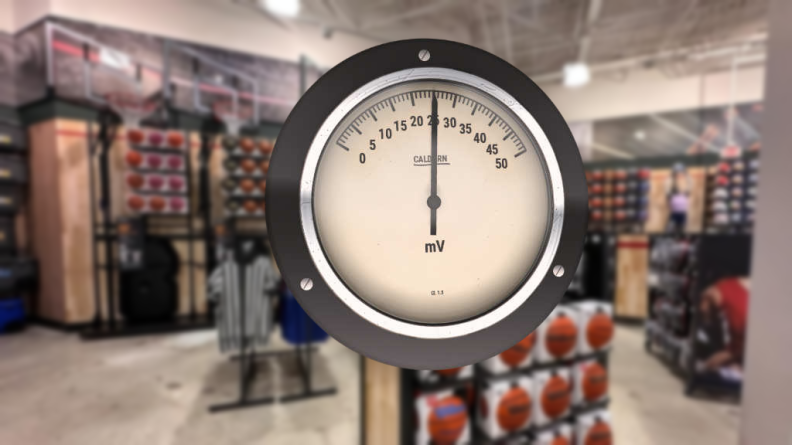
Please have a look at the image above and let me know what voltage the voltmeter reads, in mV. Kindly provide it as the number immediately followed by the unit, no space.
25mV
